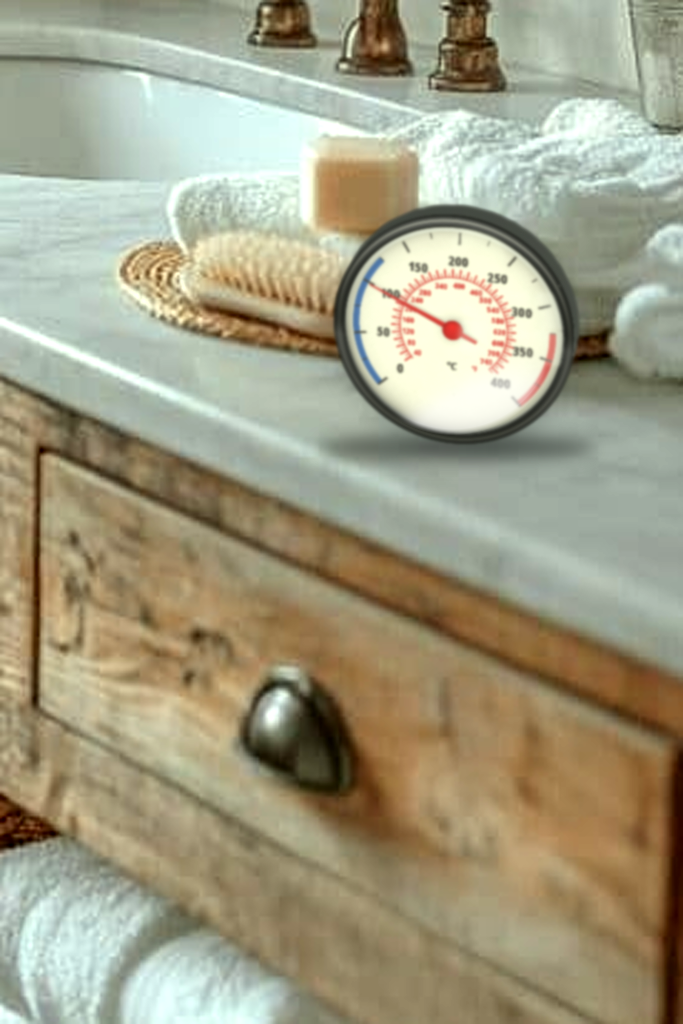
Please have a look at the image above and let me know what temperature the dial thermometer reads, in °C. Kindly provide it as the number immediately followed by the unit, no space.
100°C
